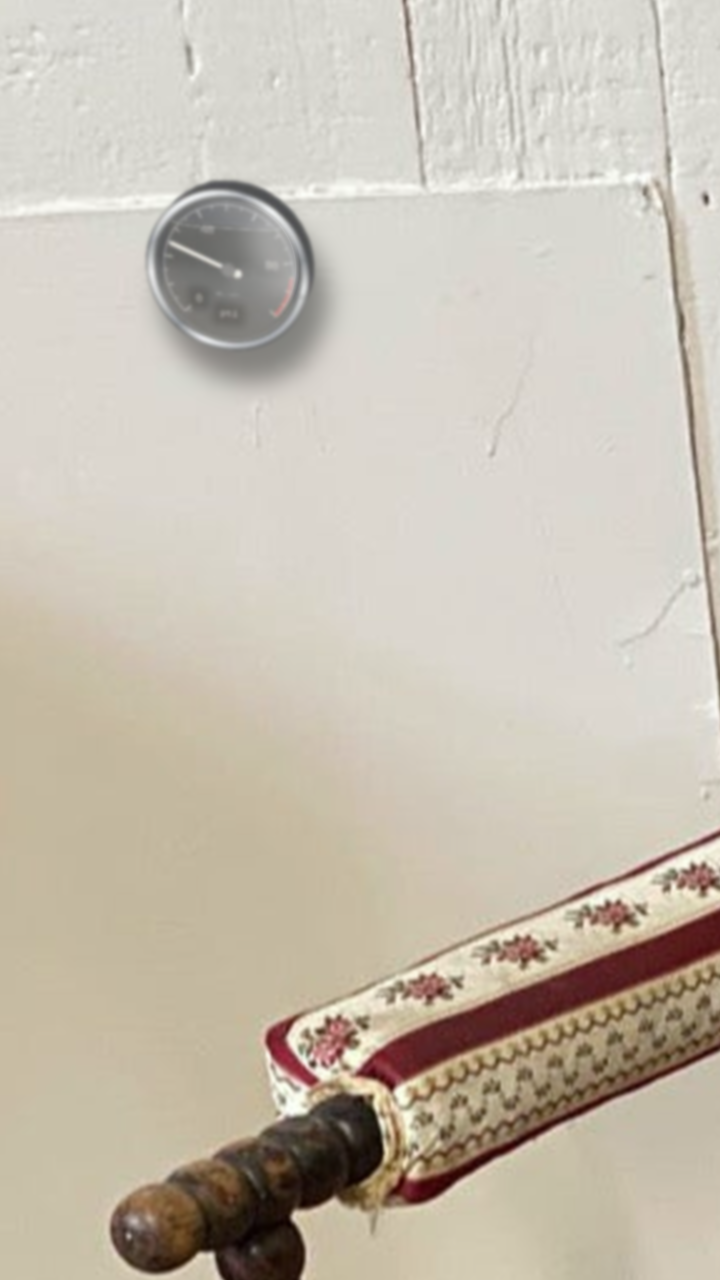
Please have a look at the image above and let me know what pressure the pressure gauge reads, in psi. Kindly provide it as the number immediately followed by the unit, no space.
25psi
